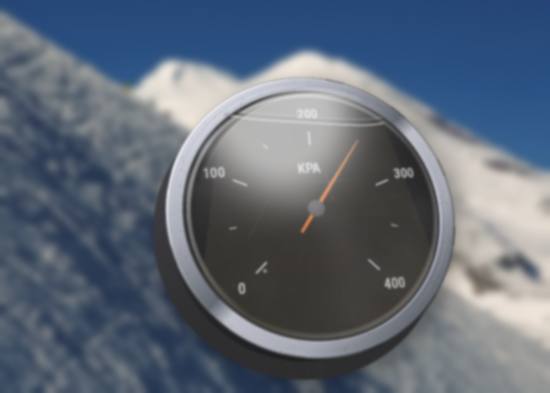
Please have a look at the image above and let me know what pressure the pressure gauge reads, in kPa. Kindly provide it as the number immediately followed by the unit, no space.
250kPa
